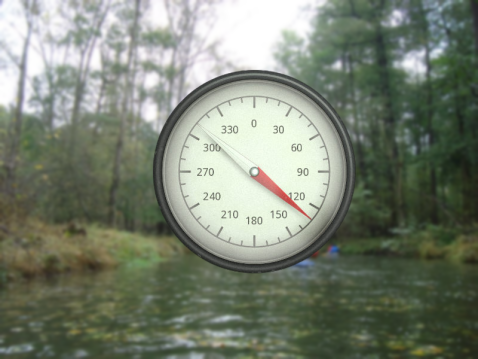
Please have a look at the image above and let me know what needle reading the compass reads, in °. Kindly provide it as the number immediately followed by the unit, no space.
130°
